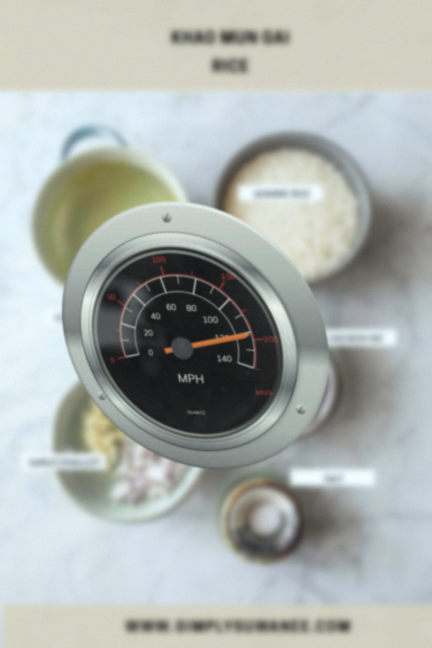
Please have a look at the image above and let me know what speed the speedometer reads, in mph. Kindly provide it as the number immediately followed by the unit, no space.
120mph
